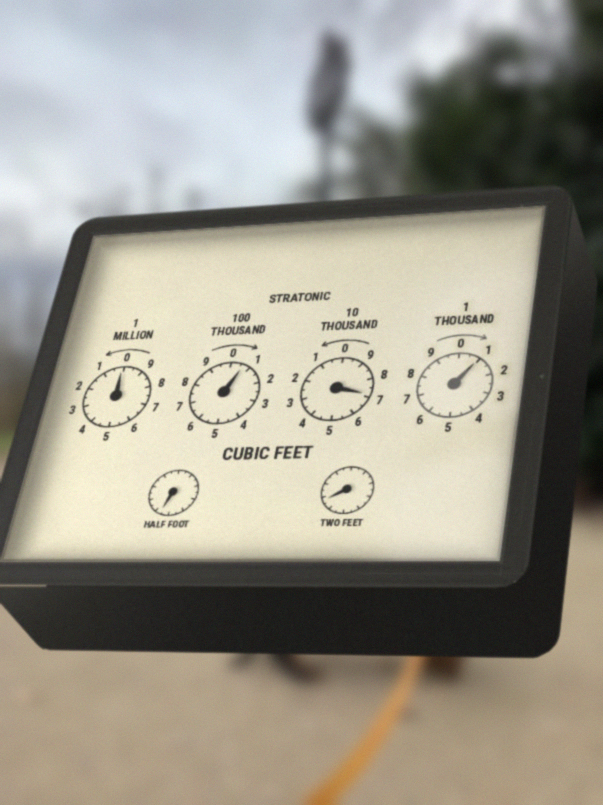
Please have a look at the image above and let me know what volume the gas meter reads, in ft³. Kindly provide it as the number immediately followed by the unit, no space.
7100ft³
